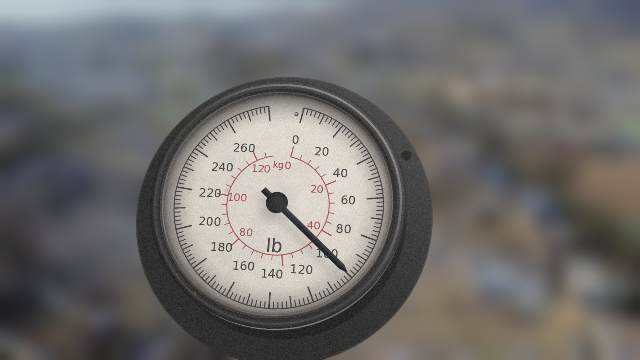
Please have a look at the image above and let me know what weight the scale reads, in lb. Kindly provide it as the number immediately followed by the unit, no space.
100lb
